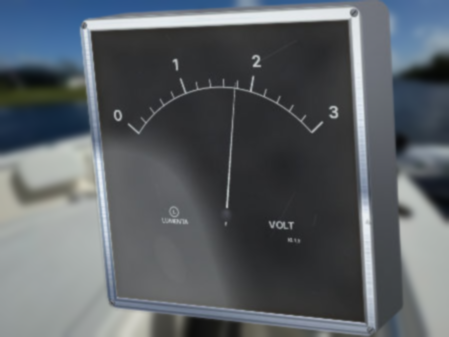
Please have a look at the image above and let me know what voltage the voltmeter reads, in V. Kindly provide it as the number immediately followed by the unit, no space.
1.8V
